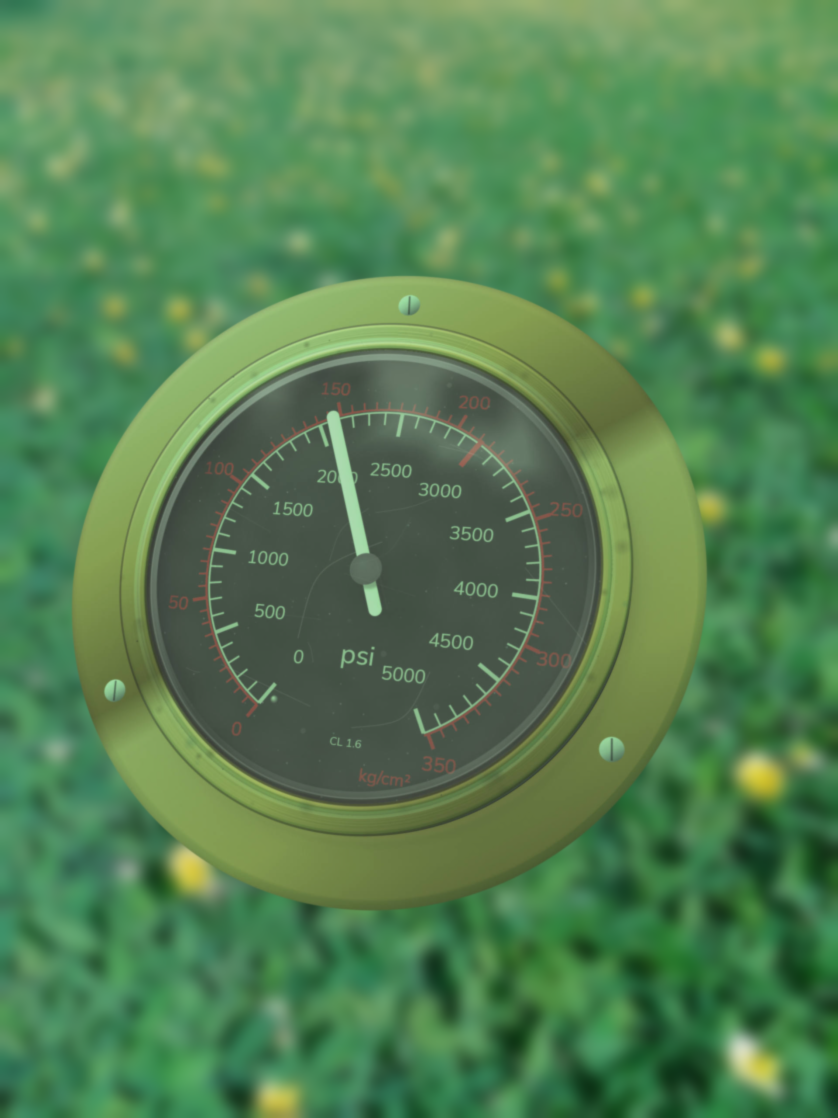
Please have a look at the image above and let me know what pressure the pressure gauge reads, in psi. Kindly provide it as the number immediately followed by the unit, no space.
2100psi
